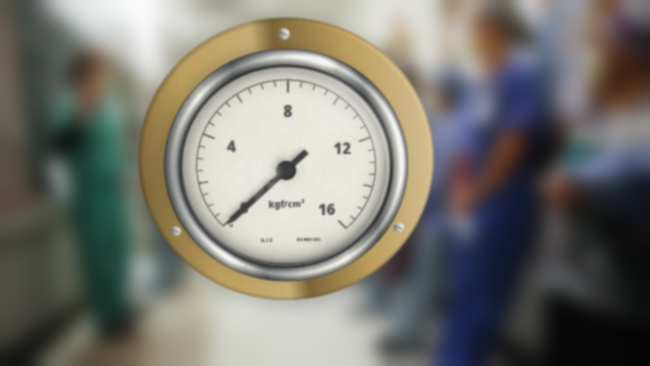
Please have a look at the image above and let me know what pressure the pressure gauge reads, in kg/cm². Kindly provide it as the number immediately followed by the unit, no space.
0kg/cm²
